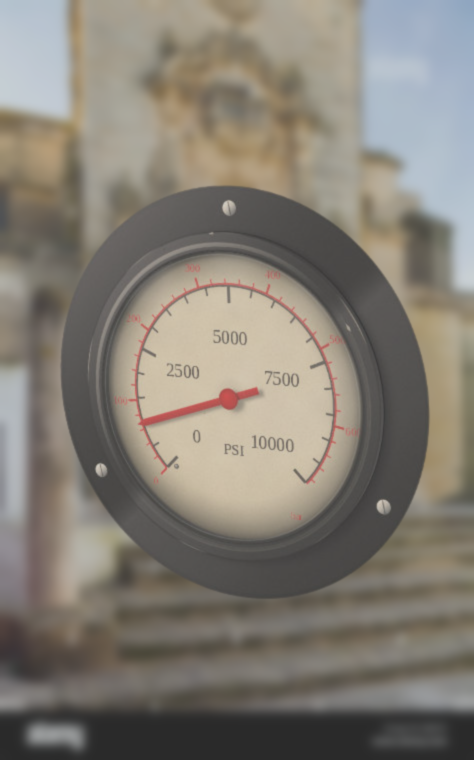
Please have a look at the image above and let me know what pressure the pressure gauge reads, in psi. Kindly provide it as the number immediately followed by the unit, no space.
1000psi
